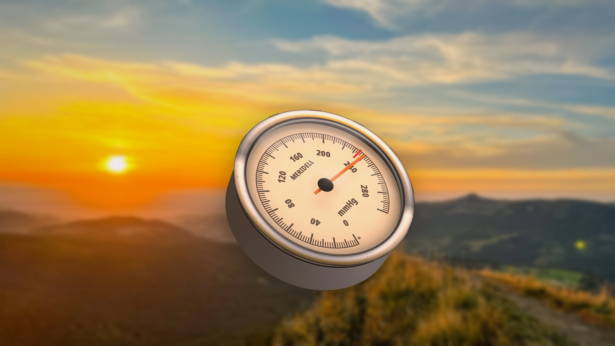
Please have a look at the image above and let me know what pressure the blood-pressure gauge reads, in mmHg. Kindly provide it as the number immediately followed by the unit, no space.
240mmHg
